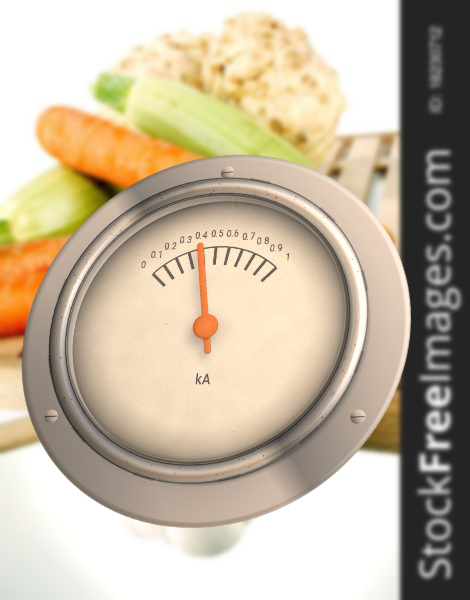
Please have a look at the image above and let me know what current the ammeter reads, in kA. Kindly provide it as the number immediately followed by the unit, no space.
0.4kA
